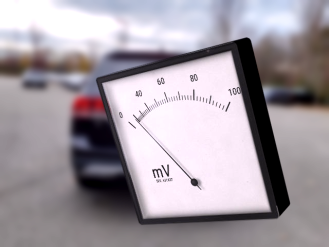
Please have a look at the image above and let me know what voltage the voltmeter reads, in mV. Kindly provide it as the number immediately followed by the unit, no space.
20mV
